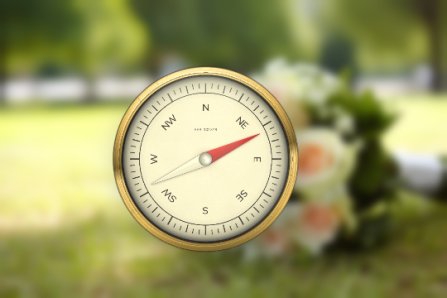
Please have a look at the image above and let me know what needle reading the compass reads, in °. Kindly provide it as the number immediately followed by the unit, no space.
65°
